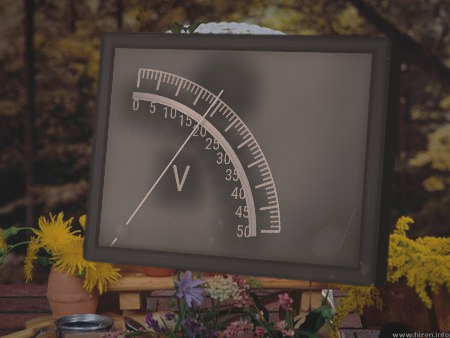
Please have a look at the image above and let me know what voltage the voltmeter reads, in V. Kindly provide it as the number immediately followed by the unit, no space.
19V
